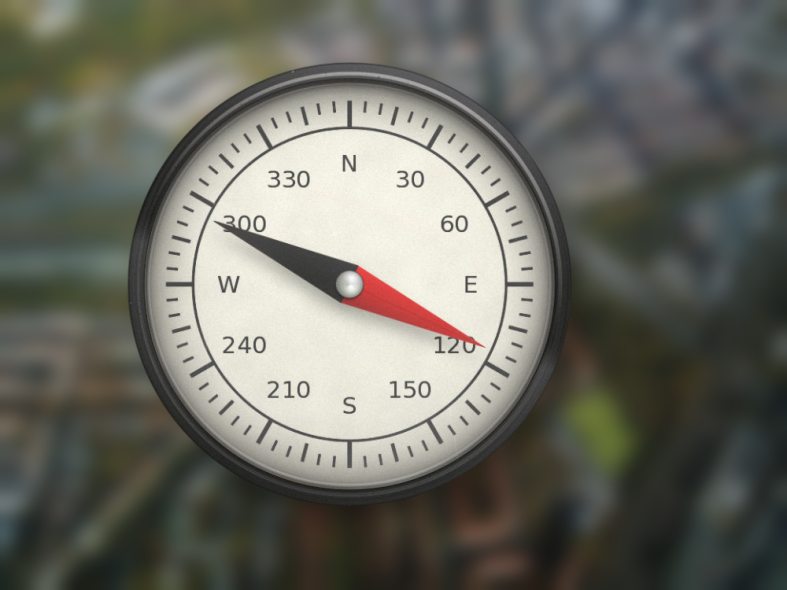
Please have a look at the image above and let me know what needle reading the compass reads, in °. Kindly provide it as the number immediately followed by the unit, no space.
115°
